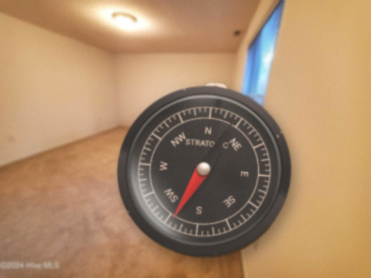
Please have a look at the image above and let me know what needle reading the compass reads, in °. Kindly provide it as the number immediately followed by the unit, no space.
205°
